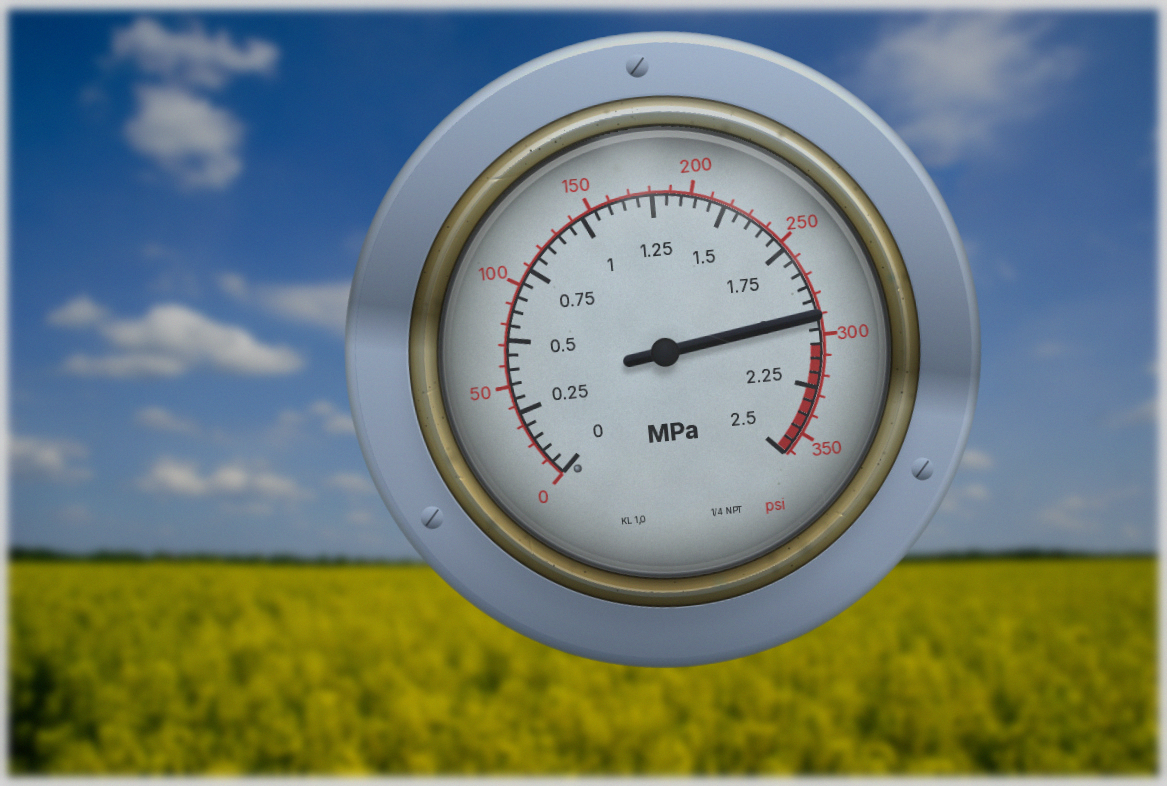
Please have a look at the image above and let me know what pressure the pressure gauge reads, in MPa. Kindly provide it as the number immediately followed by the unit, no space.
2MPa
